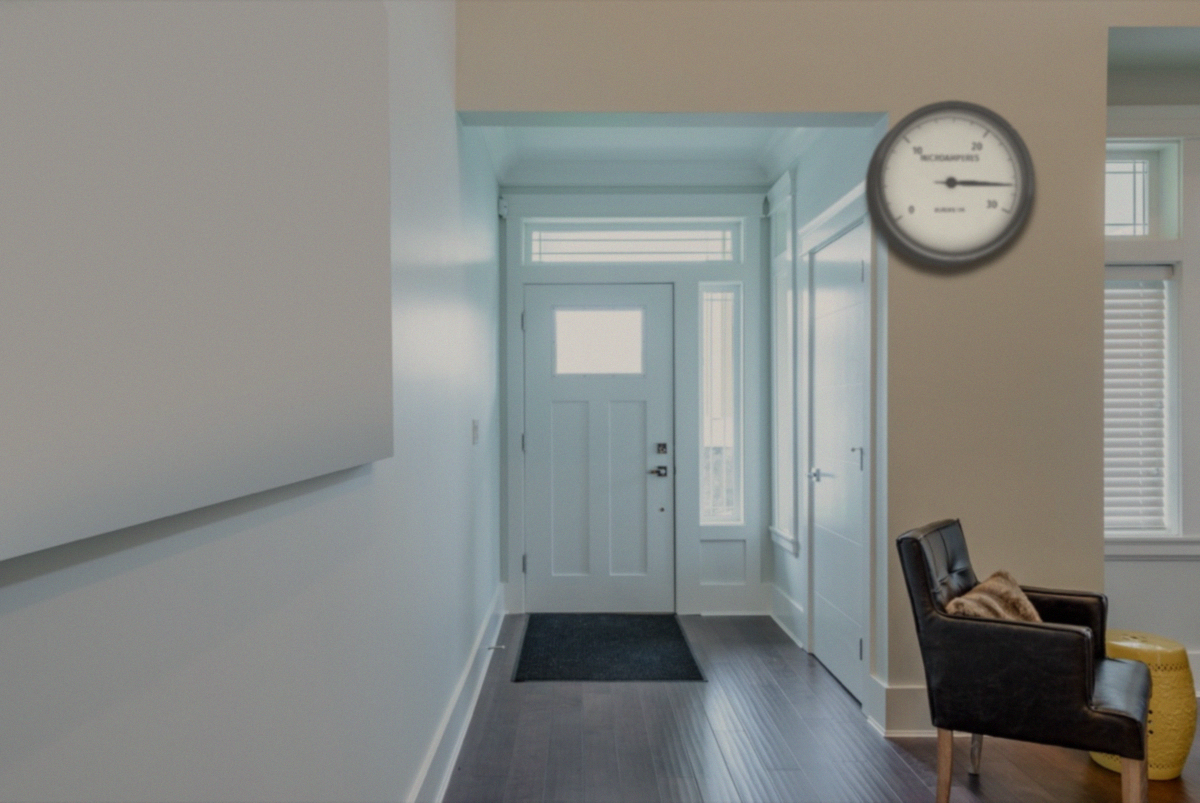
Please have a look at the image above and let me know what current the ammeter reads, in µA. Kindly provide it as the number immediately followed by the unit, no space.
27µA
